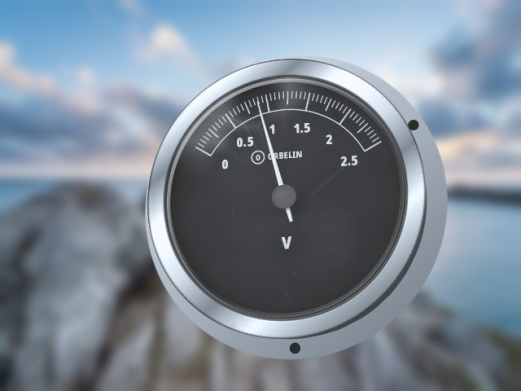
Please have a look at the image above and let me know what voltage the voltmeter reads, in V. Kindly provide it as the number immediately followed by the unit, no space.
0.9V
